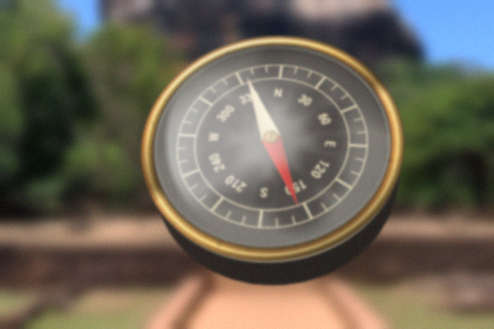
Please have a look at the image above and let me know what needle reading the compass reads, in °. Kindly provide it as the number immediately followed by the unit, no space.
155°
